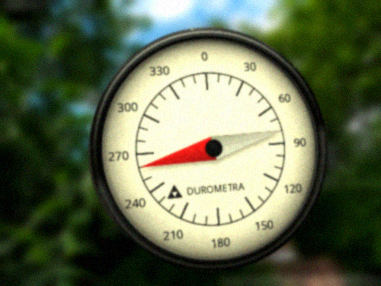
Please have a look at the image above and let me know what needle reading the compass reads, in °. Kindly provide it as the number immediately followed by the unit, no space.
260°
